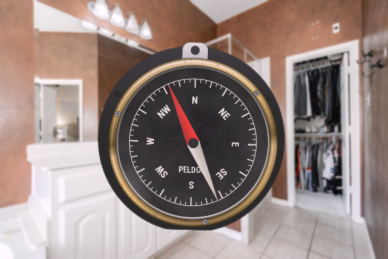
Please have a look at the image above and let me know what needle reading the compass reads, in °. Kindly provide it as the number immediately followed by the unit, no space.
335°
